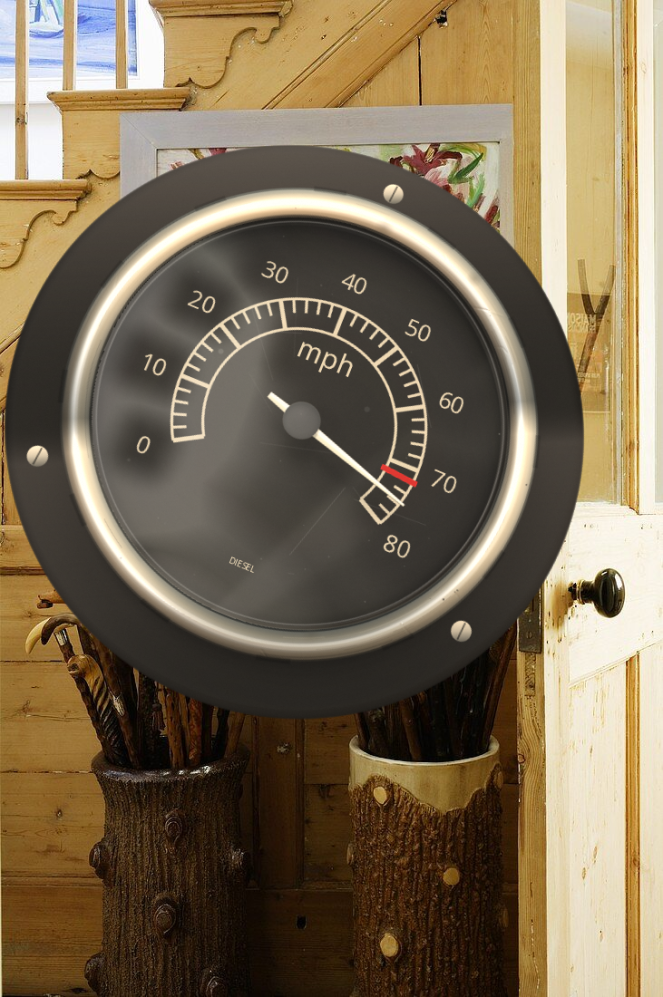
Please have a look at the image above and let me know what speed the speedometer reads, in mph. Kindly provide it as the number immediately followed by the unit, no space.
76mph
